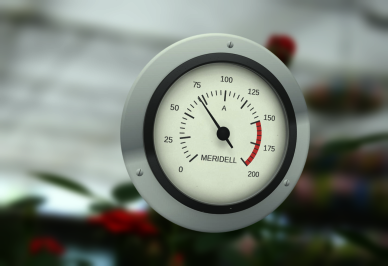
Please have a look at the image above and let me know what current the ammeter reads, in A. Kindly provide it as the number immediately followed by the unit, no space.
70A
